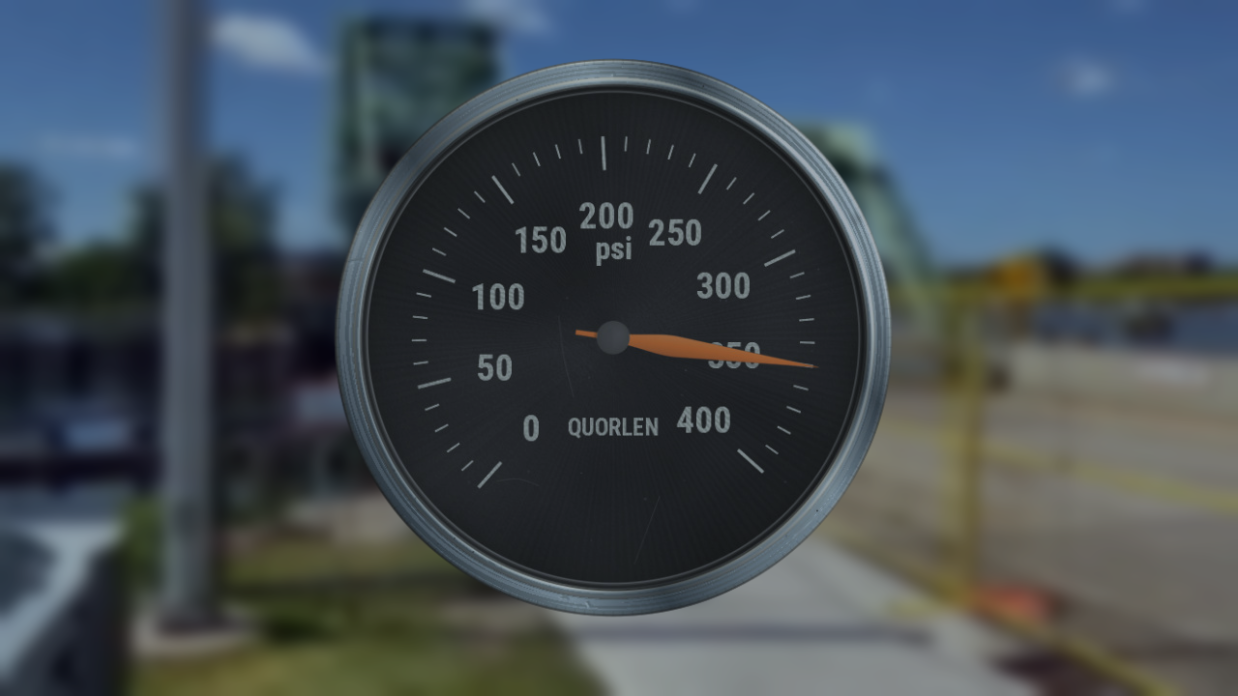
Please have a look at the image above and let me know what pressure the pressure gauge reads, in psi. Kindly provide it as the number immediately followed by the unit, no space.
350psi
